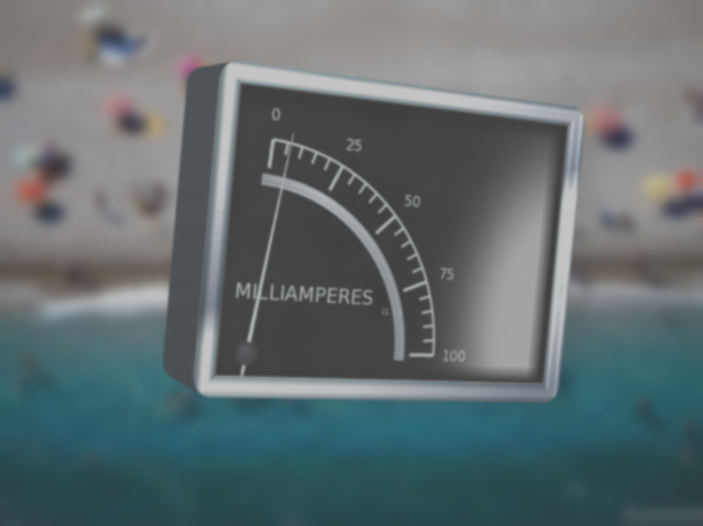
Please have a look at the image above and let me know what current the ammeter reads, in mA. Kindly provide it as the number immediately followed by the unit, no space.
5mA
